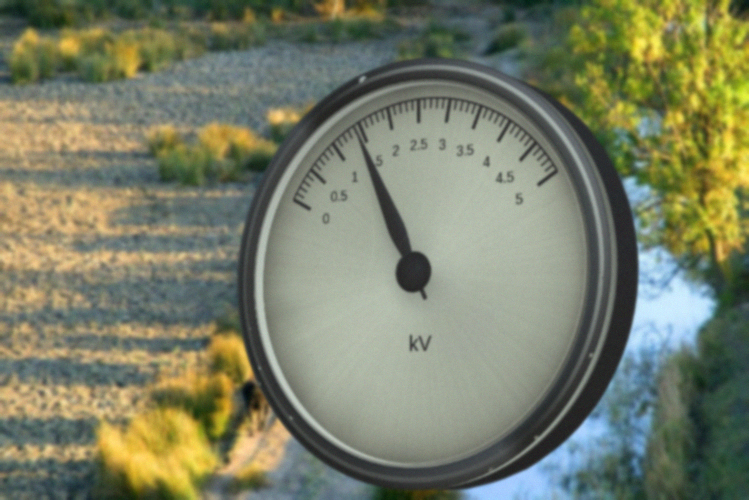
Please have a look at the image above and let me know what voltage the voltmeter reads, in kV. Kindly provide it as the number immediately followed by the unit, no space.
1.5kV
